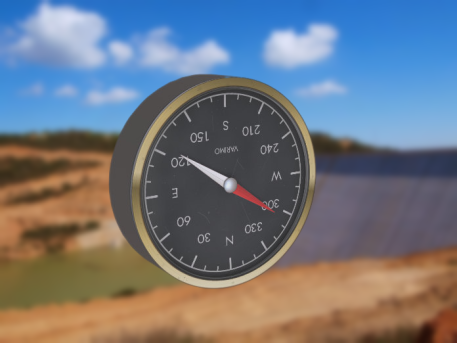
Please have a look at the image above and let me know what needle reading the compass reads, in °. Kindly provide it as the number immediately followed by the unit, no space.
305°
